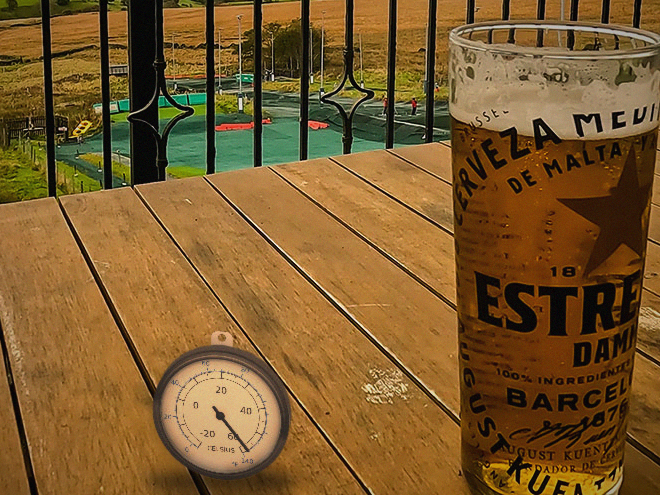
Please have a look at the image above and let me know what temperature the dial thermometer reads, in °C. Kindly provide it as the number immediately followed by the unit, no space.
57.5°C
